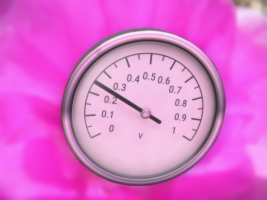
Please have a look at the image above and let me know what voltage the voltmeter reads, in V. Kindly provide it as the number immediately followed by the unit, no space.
0.25V
